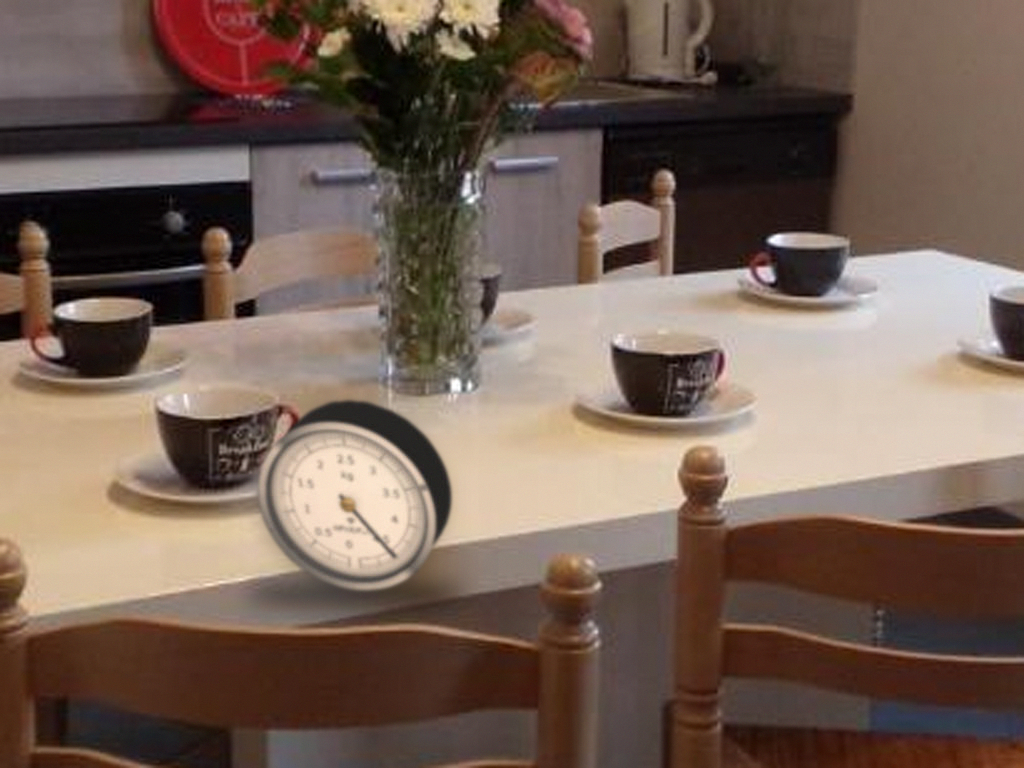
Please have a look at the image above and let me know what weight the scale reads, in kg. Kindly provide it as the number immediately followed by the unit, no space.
4.5kg
